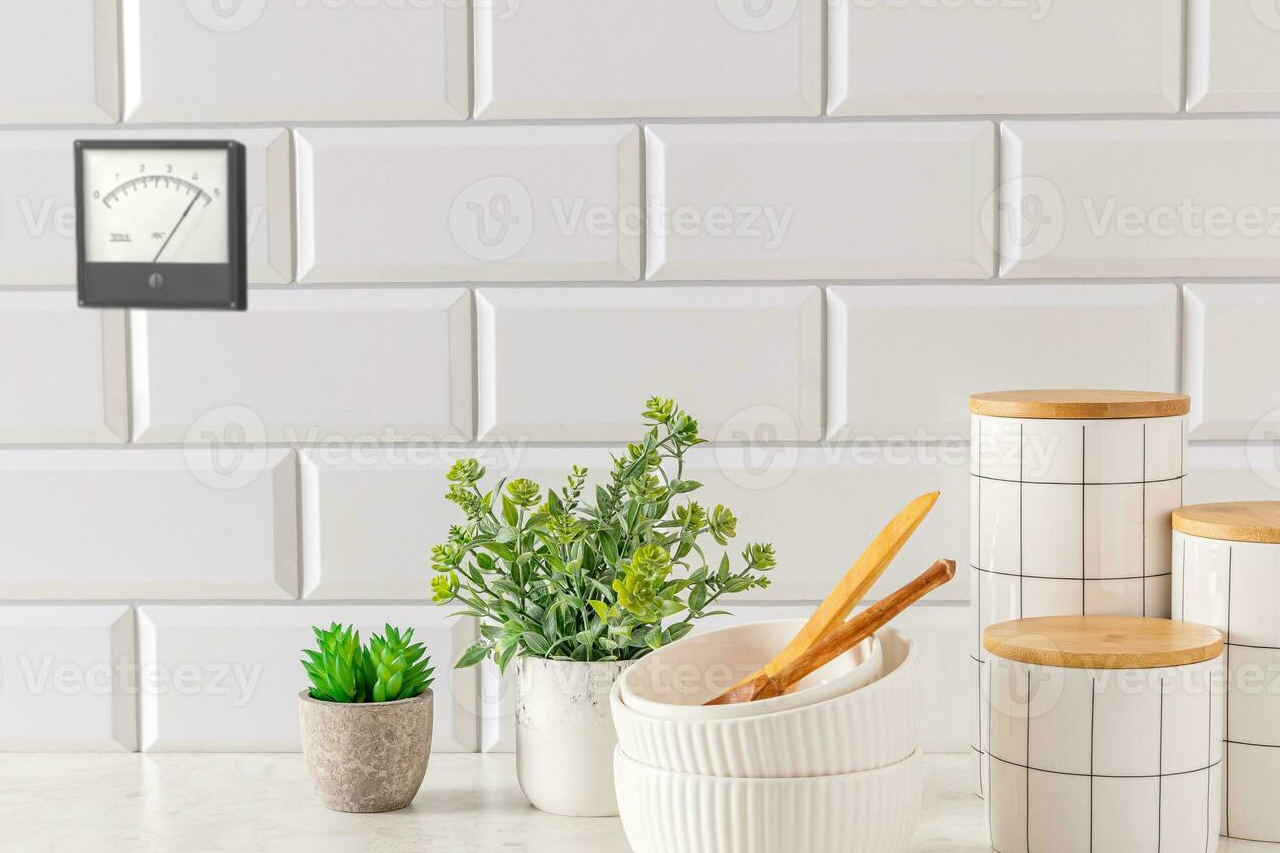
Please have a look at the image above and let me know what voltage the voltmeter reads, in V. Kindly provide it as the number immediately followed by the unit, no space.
4.5V
